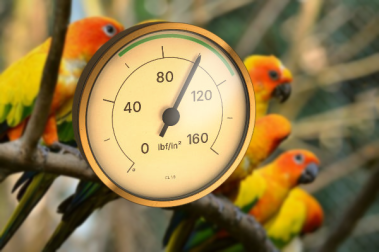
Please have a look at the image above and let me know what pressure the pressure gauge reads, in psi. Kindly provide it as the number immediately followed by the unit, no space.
100psi
